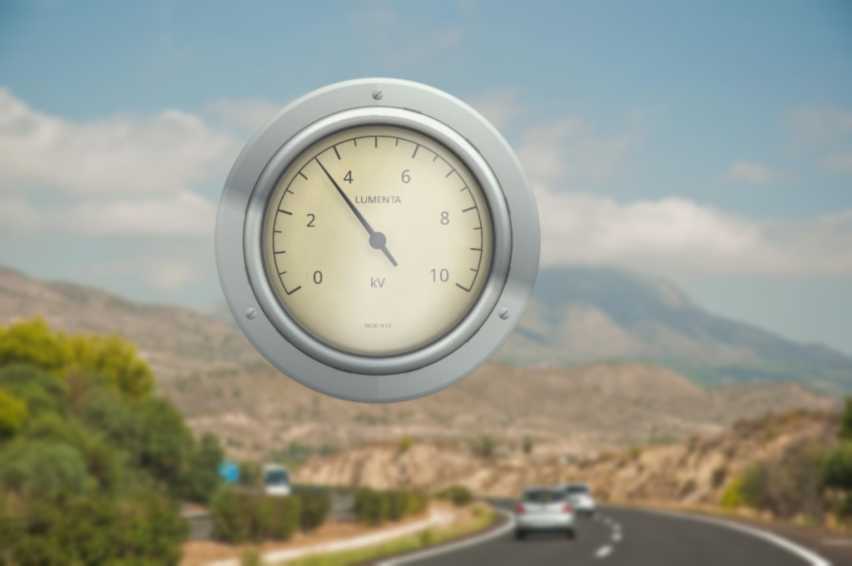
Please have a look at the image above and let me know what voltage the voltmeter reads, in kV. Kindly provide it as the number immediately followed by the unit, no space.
3.5kV
